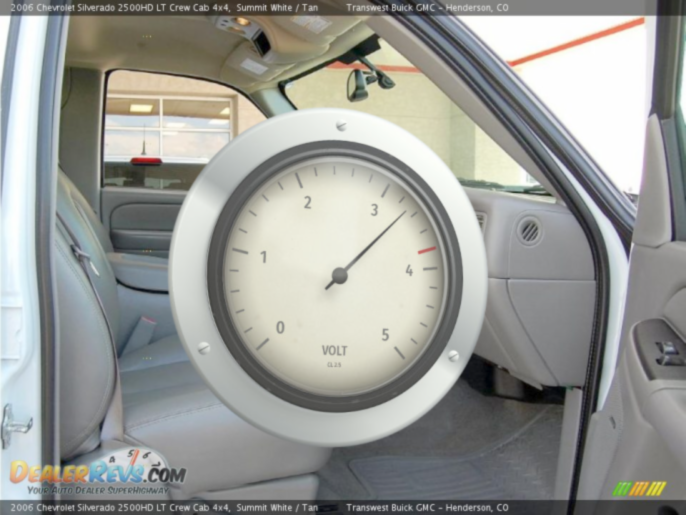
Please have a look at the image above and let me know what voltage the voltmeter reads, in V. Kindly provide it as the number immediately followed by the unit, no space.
3.3V
